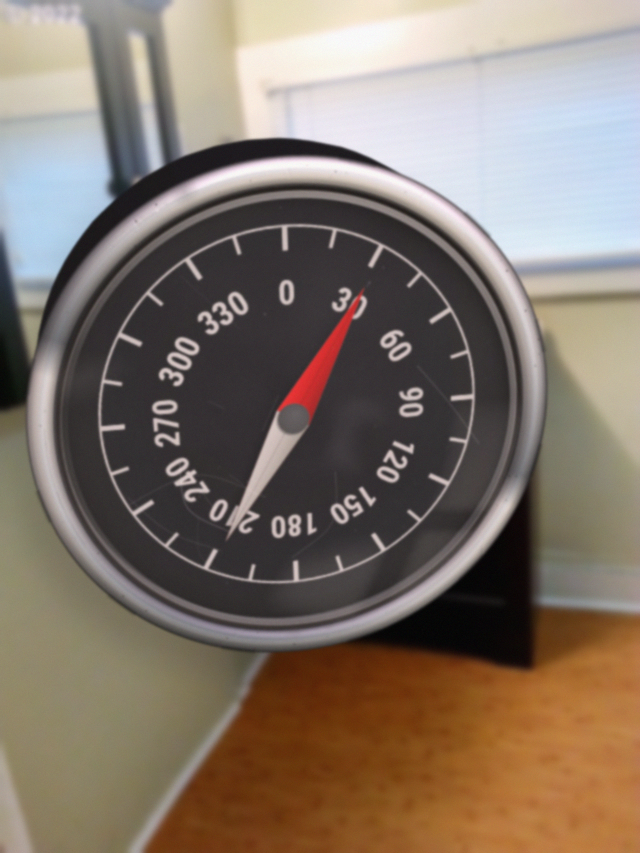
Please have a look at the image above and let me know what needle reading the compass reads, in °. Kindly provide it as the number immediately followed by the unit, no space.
30°
